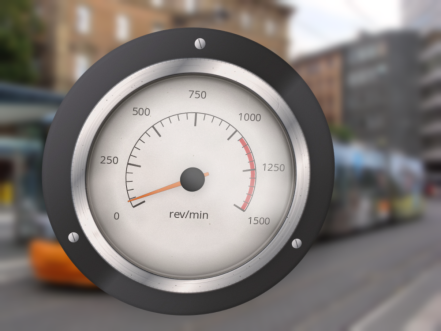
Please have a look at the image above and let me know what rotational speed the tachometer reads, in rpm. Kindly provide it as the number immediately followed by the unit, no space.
50rpm
